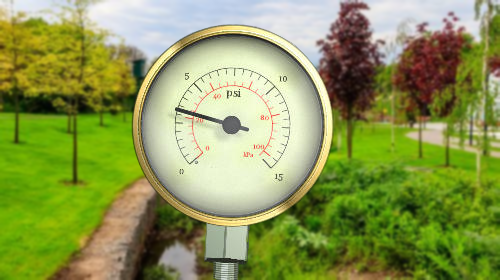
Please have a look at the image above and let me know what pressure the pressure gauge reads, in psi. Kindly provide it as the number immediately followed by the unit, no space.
3.25psi
